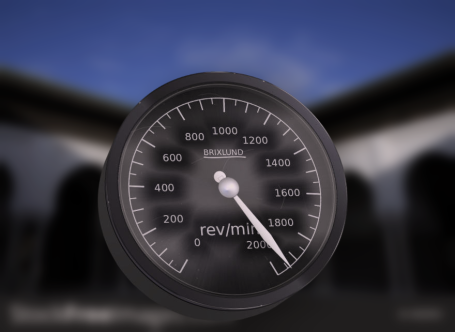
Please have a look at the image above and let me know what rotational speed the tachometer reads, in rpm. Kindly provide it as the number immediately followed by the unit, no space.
1950rpm
